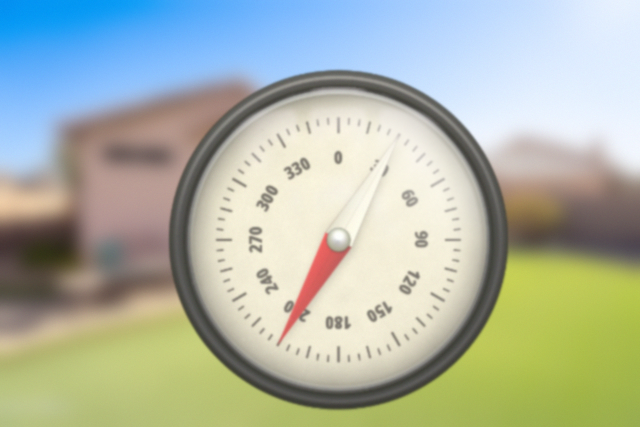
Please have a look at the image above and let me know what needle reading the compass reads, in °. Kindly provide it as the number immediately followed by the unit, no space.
210°
